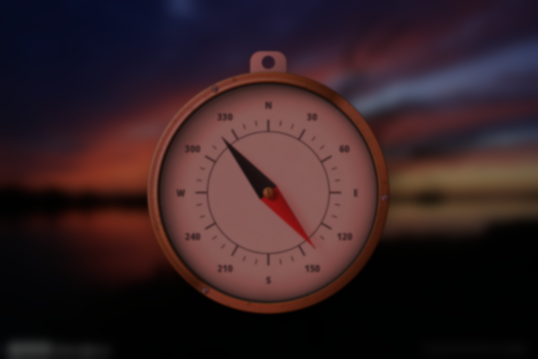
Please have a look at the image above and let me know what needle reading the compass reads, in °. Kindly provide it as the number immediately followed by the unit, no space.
140°
